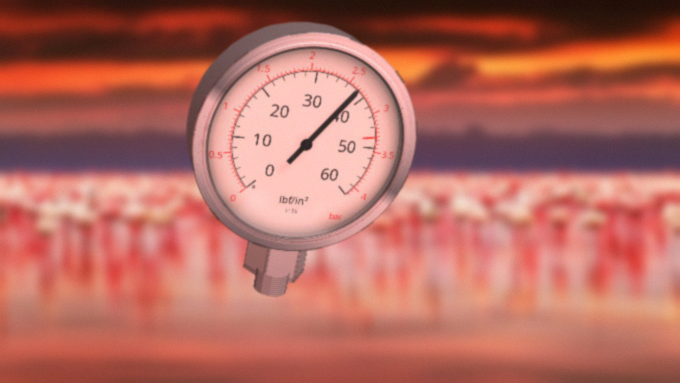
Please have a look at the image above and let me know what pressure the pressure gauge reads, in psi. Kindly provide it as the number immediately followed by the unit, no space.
38psi
